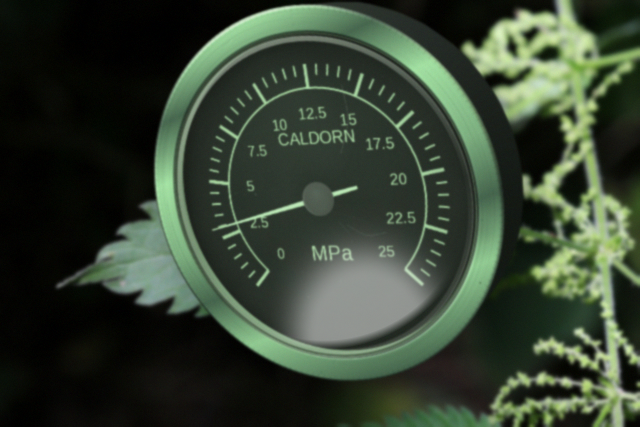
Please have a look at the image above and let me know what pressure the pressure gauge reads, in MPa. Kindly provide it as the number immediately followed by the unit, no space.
3MPa
